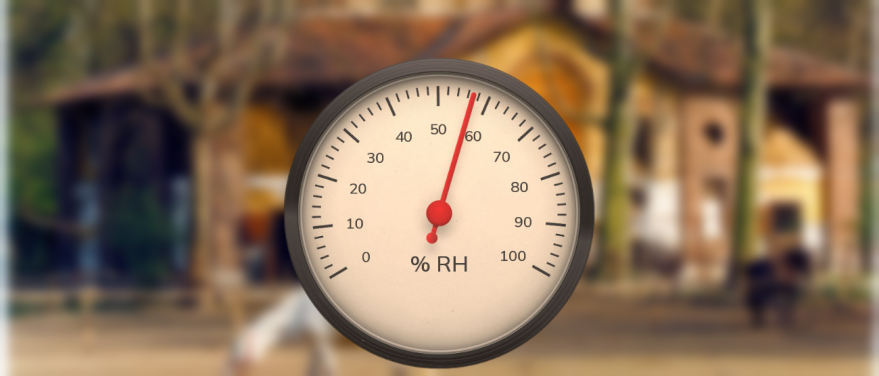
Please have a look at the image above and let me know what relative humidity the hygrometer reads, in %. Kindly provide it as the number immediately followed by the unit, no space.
57%
